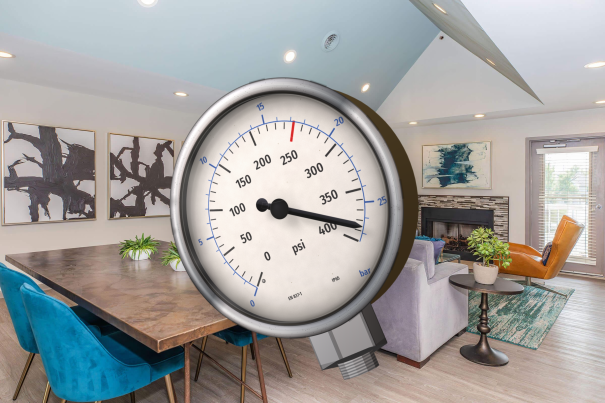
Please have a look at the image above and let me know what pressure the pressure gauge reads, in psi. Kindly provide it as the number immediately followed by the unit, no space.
385psi
